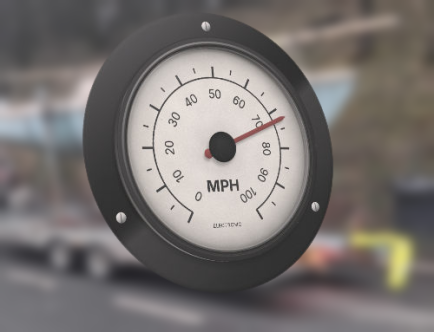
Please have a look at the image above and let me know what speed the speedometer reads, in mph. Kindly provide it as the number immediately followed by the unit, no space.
72.5mph
